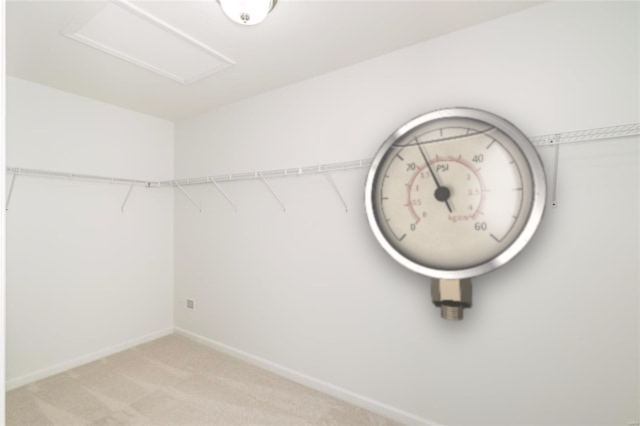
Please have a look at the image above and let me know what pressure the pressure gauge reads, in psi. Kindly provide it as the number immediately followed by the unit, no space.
25psi
